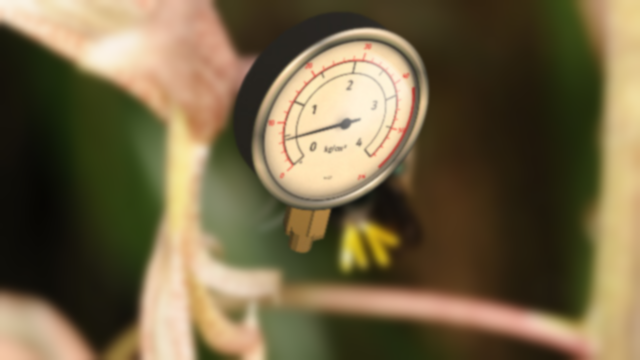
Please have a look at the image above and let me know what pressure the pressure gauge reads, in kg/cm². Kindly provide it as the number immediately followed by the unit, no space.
0.5kg/cm²
